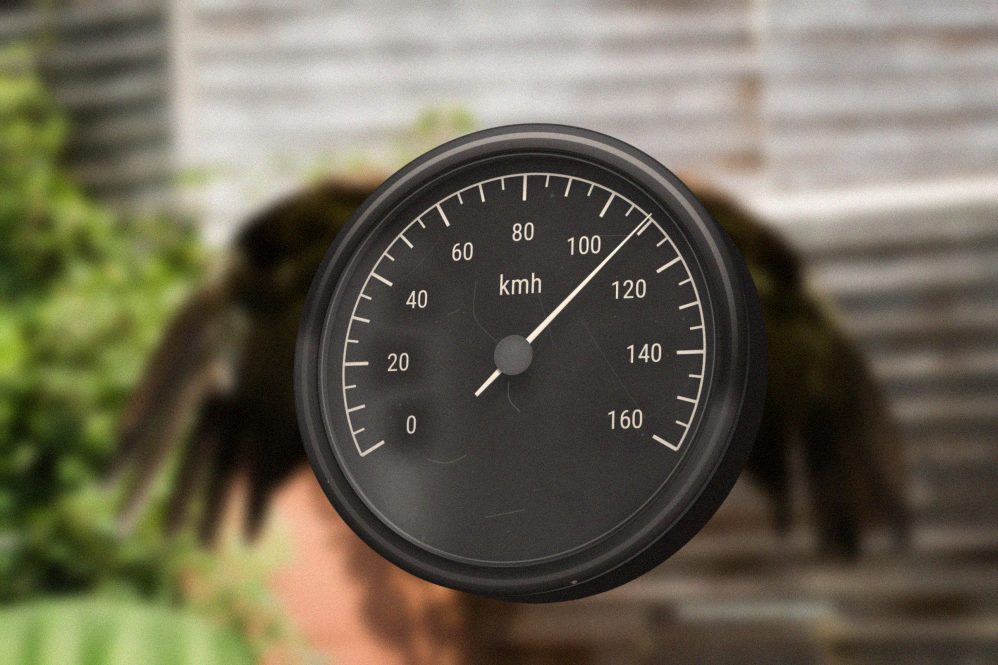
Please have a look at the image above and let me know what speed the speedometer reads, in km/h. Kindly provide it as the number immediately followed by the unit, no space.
110km/h
